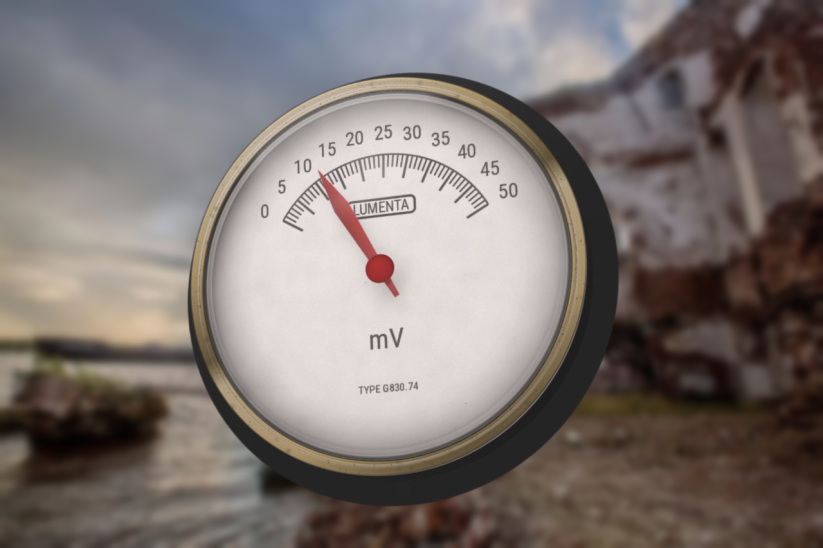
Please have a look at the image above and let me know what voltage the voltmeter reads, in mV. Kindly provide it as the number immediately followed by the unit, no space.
12mV
